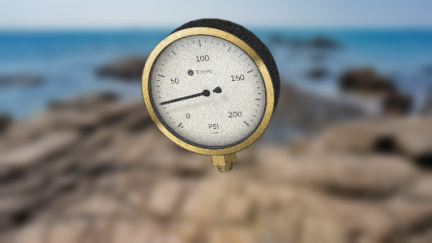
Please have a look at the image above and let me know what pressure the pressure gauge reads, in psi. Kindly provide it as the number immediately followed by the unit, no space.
25psi
